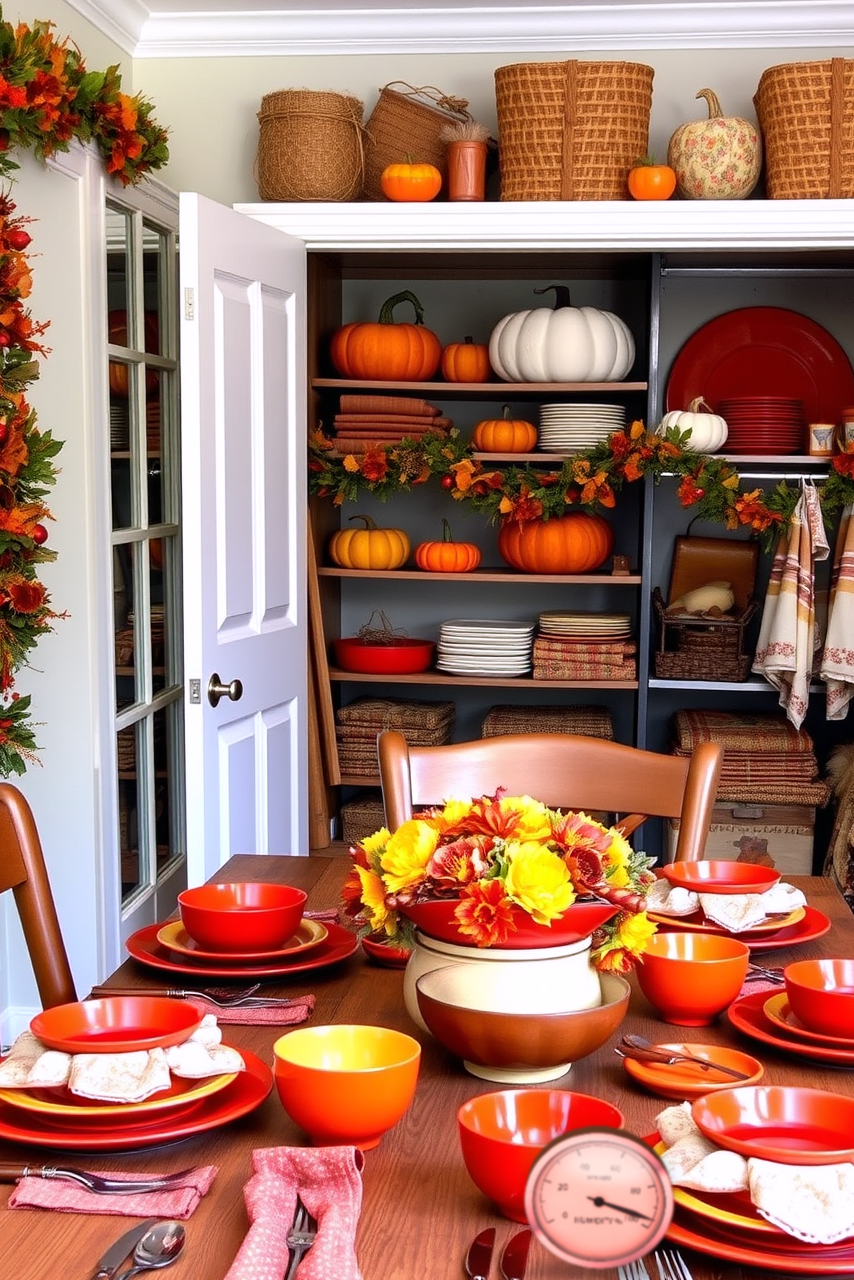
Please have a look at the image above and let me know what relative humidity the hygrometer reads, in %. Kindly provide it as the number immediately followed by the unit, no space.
95%
